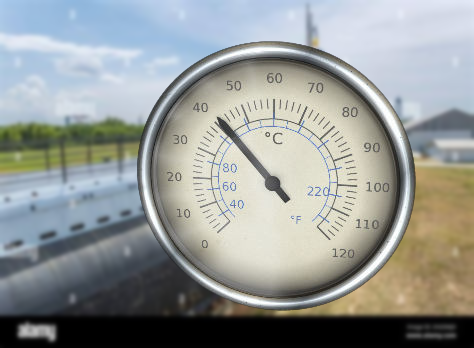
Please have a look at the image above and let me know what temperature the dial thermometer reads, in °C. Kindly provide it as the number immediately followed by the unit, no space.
42°C
